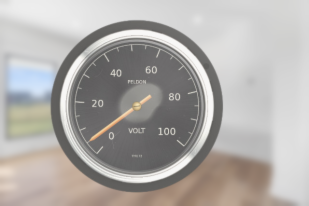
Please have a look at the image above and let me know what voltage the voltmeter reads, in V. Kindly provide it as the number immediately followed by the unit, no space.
5V
